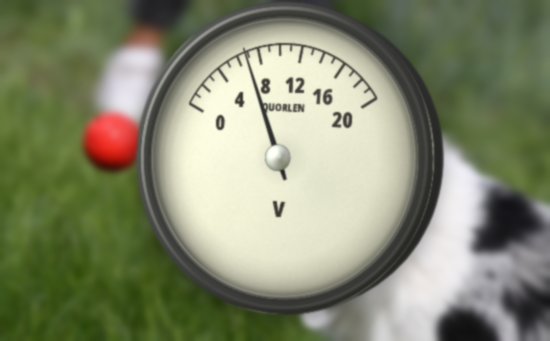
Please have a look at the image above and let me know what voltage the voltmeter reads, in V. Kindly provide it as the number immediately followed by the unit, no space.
7V
